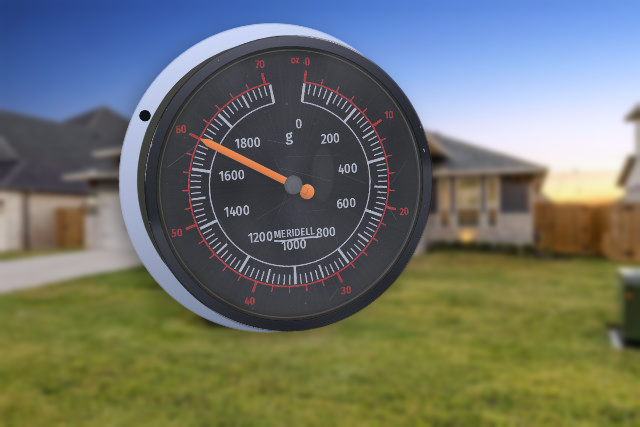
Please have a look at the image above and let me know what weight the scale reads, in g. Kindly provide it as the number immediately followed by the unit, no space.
1700g
